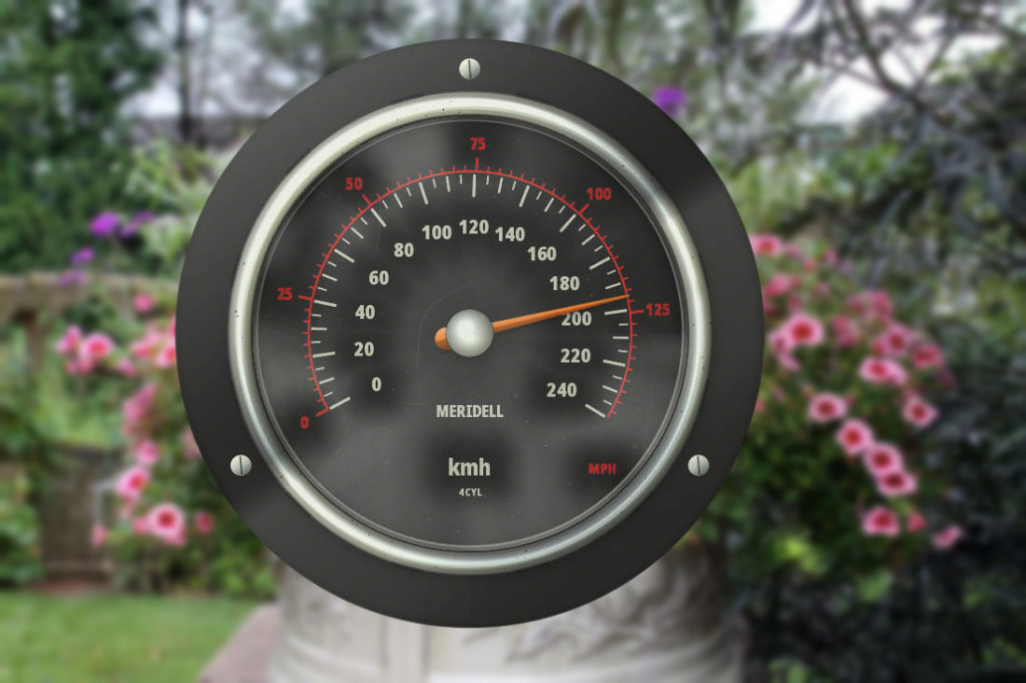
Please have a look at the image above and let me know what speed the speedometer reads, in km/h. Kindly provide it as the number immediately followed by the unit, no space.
195km/h
